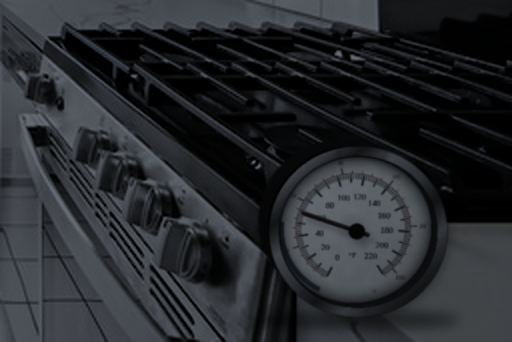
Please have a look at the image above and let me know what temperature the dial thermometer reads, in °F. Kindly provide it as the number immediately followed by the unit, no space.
60°F
